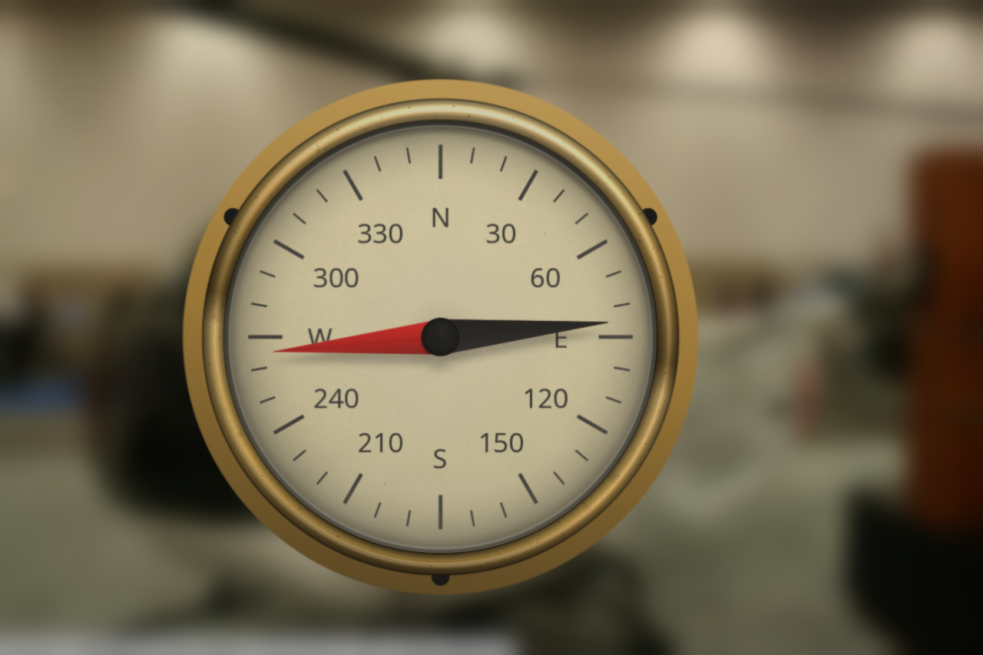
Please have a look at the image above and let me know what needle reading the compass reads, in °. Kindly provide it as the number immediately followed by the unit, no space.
265°
